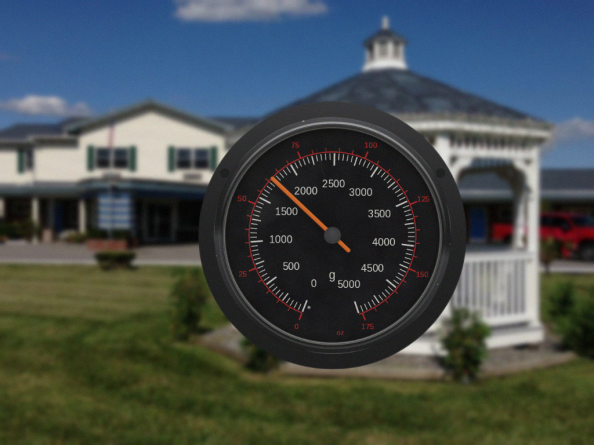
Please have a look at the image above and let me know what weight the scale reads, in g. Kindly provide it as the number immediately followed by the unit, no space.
1750g
